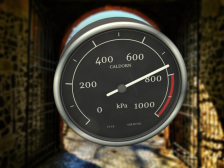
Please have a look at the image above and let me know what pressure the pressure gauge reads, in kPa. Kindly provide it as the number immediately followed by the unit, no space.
750kPa
